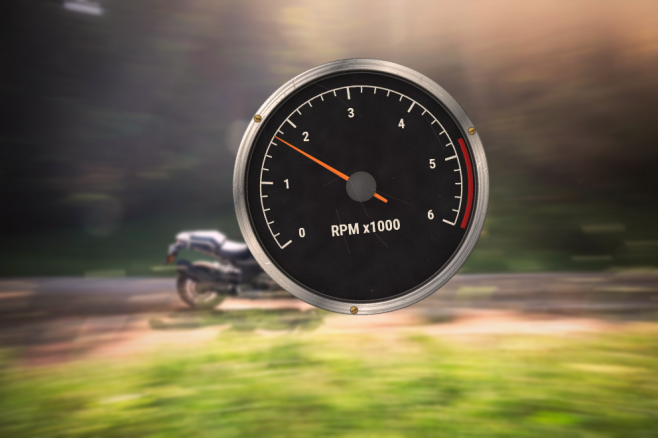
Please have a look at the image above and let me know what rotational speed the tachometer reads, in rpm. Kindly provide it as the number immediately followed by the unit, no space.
1700rpm
